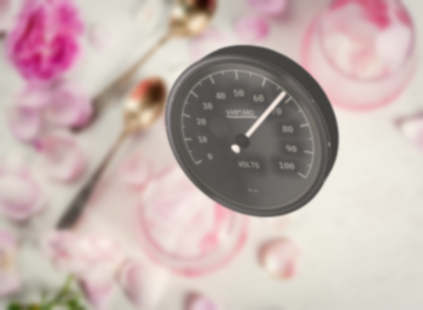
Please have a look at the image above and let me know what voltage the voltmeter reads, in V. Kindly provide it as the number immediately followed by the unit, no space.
67.5V
